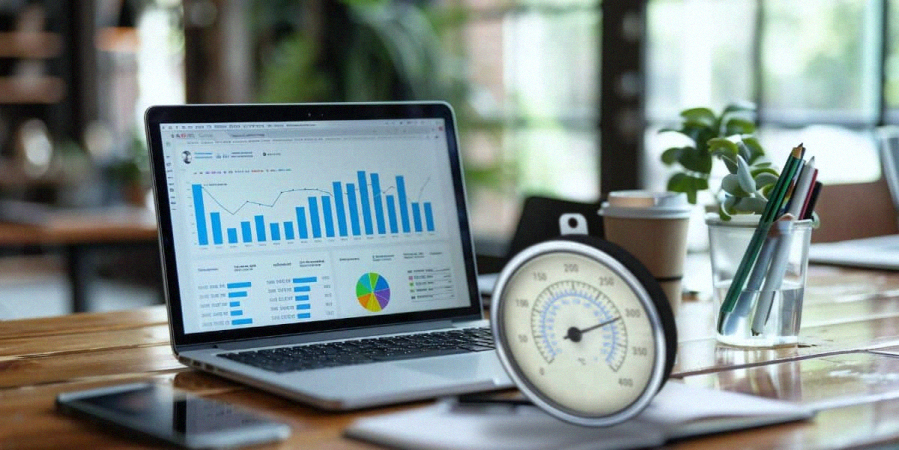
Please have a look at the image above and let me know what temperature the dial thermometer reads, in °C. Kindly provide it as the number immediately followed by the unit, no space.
300°C
